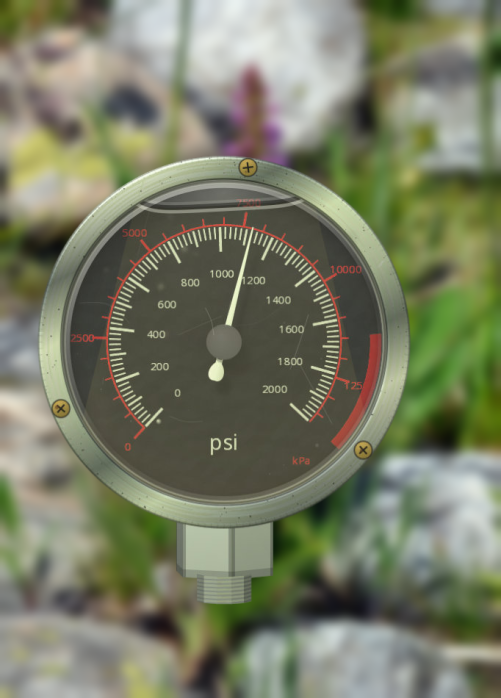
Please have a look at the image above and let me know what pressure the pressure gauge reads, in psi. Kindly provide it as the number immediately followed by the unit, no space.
1120psi
